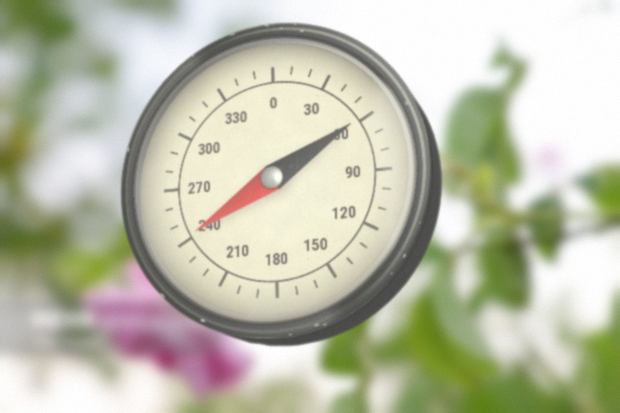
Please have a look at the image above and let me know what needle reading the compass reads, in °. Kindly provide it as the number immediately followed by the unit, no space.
240°
